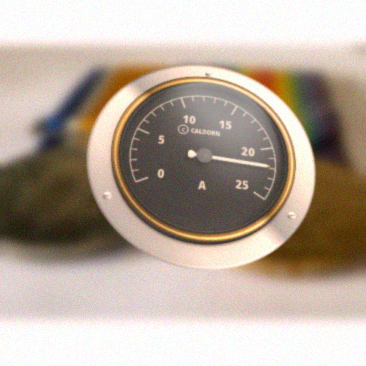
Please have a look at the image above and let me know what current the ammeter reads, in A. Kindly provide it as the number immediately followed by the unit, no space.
22A
